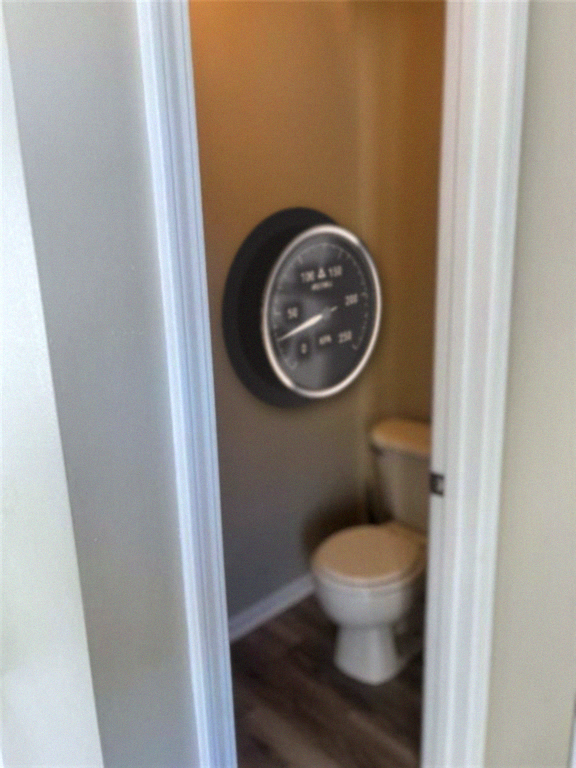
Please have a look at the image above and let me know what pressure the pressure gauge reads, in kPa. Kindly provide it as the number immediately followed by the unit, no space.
30kPa
